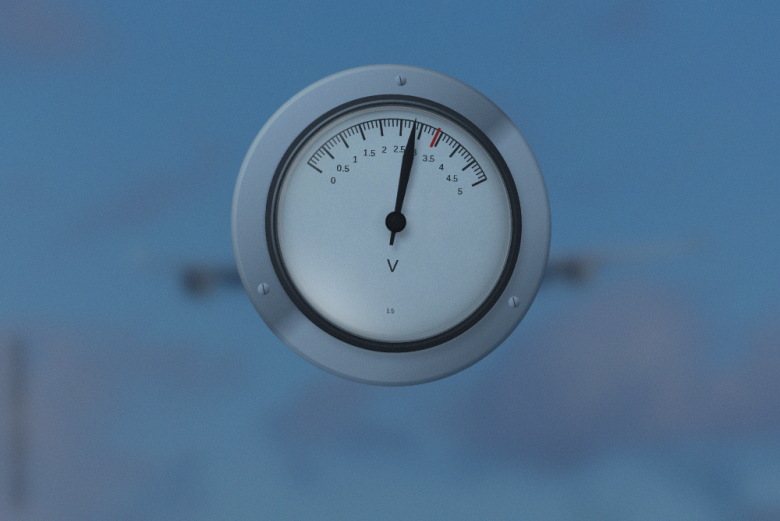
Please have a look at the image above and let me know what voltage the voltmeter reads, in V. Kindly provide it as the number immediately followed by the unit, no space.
2.8V
